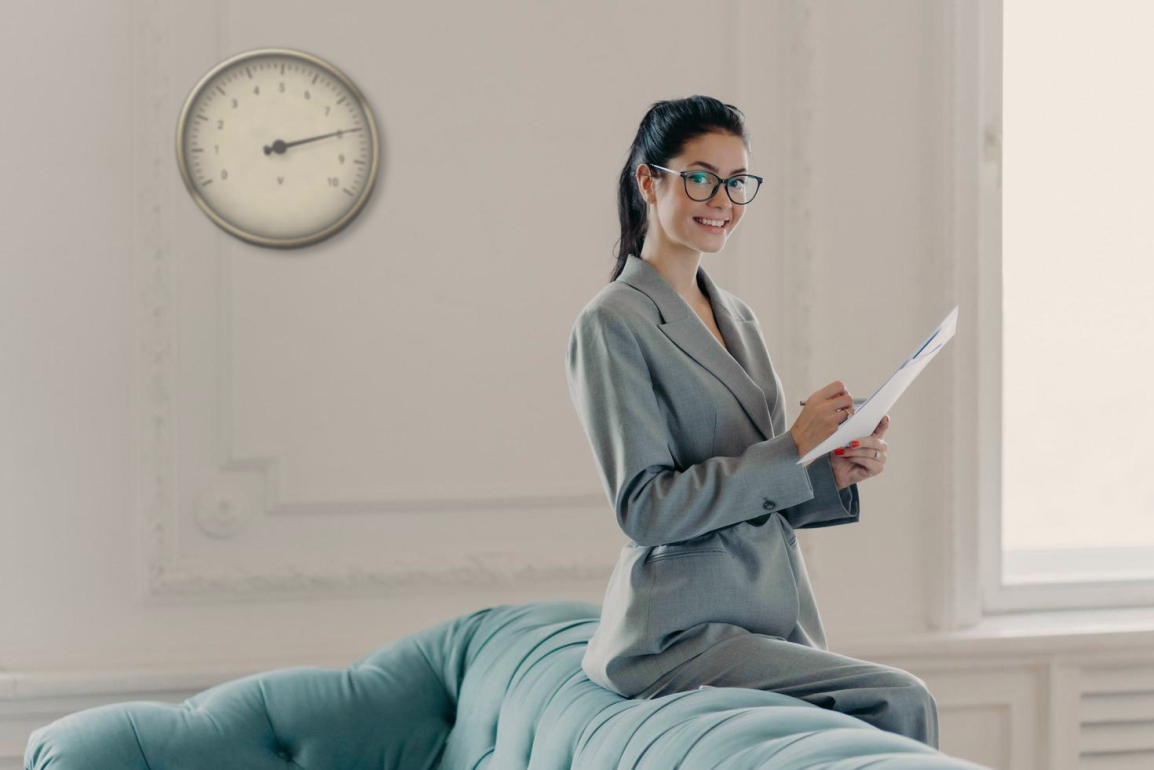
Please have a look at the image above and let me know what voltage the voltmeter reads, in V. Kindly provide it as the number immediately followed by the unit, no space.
8V
